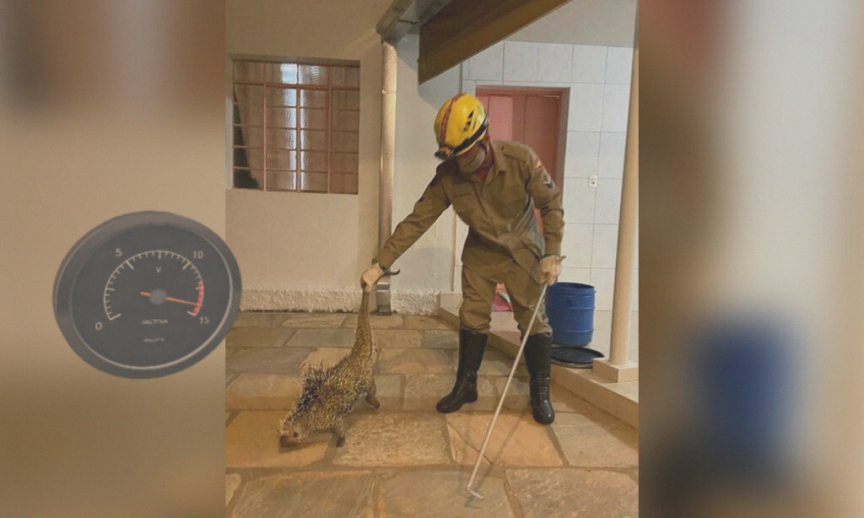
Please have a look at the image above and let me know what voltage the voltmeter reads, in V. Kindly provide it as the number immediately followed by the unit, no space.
14V
